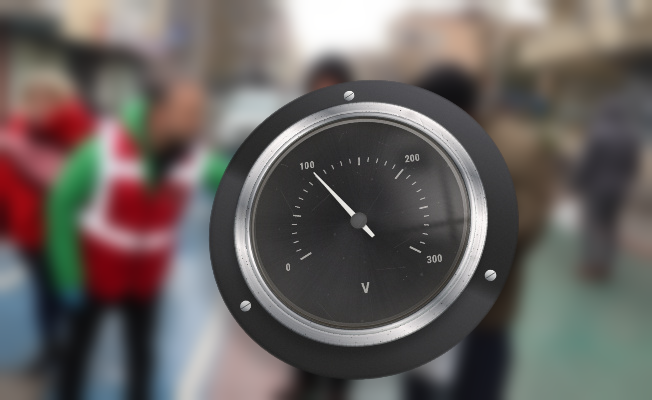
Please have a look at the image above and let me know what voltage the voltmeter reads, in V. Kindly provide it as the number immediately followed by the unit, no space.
100V
